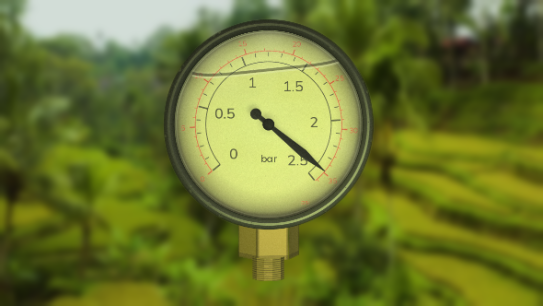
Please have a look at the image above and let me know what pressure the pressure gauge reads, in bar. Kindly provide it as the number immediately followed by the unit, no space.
2.4bar
